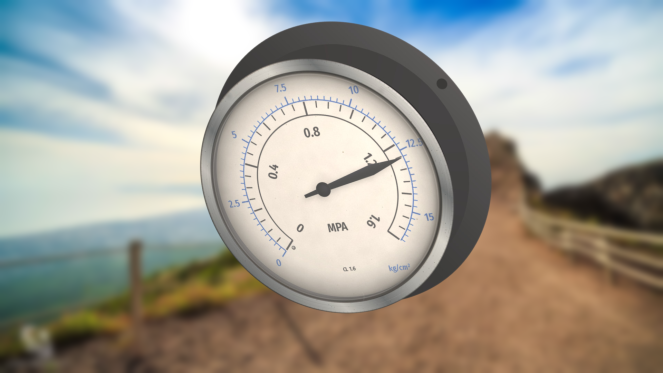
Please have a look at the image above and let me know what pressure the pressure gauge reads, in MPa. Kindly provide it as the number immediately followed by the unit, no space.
1.25MPa
